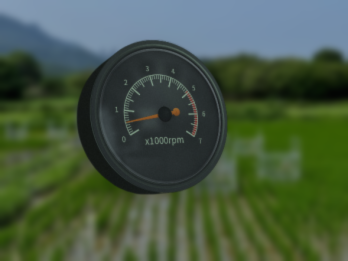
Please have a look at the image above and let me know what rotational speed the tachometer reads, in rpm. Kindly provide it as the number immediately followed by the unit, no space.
500rpm
